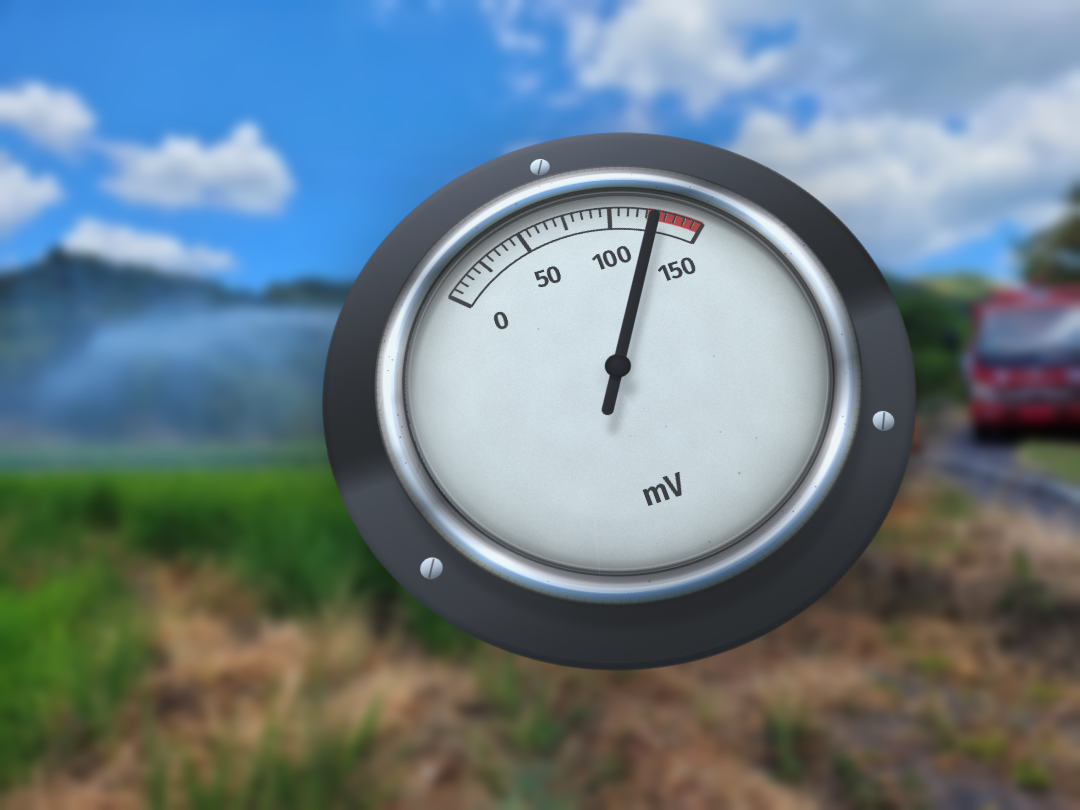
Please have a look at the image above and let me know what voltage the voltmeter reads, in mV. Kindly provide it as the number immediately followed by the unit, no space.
125mV
